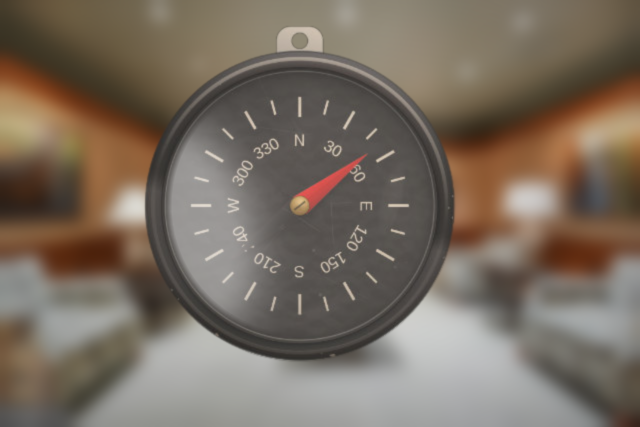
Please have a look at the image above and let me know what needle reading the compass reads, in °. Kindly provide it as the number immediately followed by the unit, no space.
52.5°
